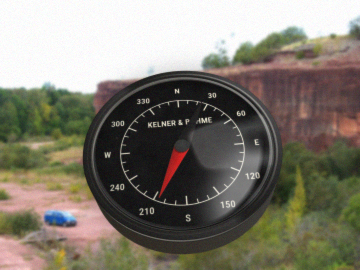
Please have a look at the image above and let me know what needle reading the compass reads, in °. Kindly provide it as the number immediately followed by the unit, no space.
205°
